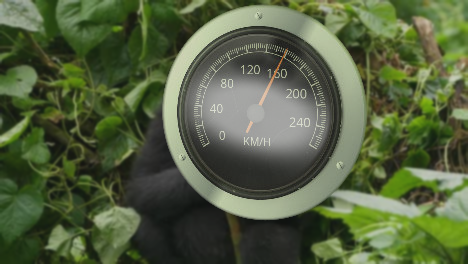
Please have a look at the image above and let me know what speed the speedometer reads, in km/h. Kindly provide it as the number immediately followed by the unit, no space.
160km/h
